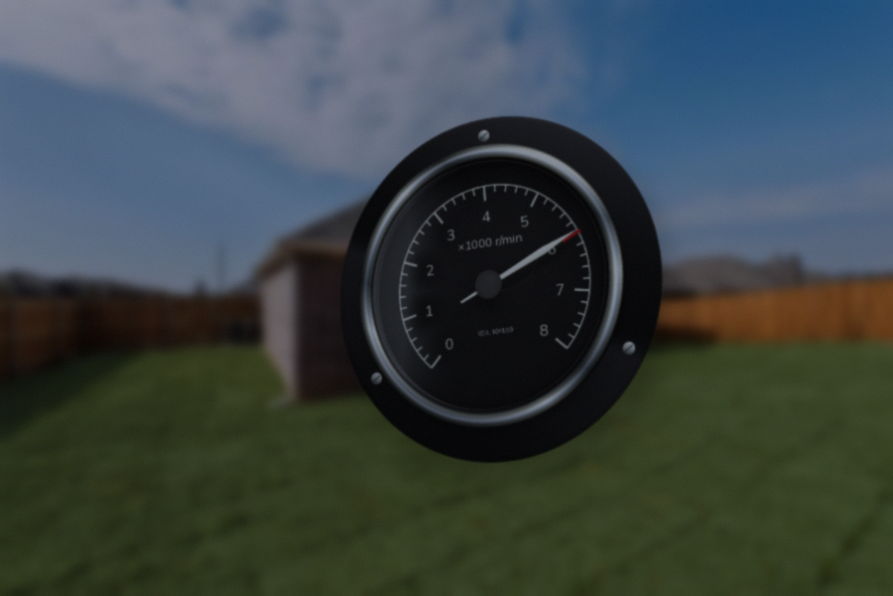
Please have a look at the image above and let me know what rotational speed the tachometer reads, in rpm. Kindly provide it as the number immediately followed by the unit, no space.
6000rpm
